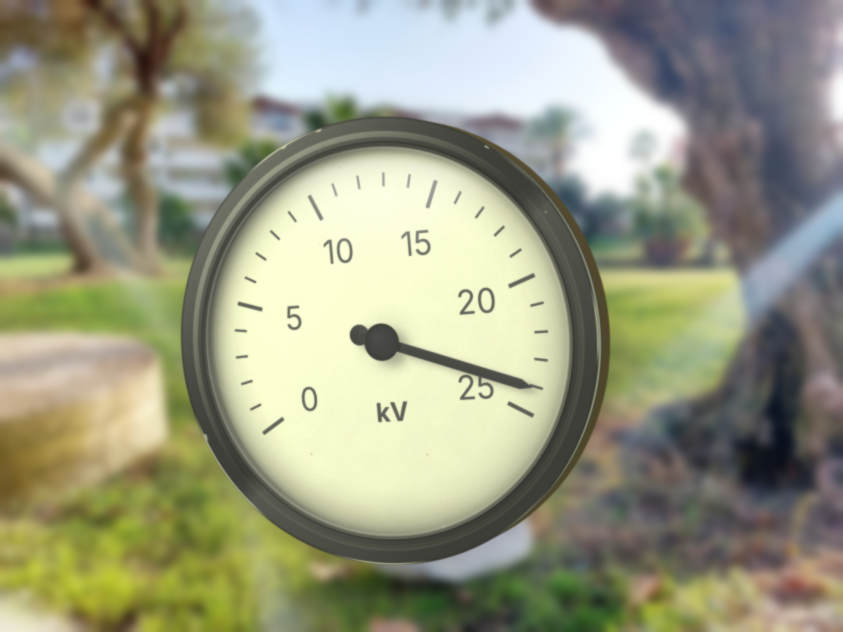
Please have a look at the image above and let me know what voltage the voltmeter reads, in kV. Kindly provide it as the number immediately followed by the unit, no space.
24kV
